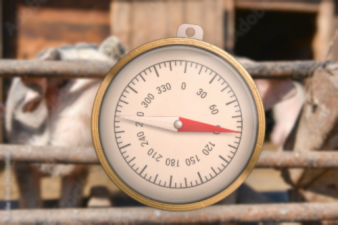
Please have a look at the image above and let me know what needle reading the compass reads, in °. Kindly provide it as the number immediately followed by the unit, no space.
90°
